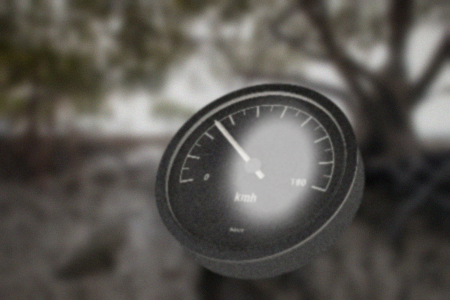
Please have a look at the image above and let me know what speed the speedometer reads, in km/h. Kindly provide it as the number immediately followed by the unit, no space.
50km/h
